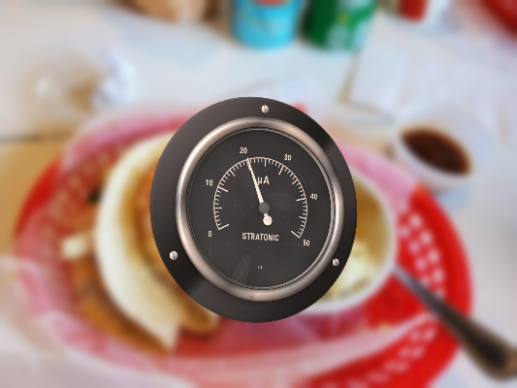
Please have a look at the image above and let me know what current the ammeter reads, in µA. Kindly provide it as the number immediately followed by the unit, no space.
20µA
